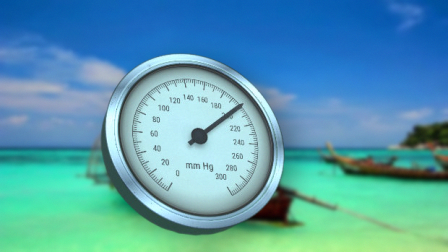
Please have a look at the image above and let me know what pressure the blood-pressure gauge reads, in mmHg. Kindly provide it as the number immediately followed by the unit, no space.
200mmHg
